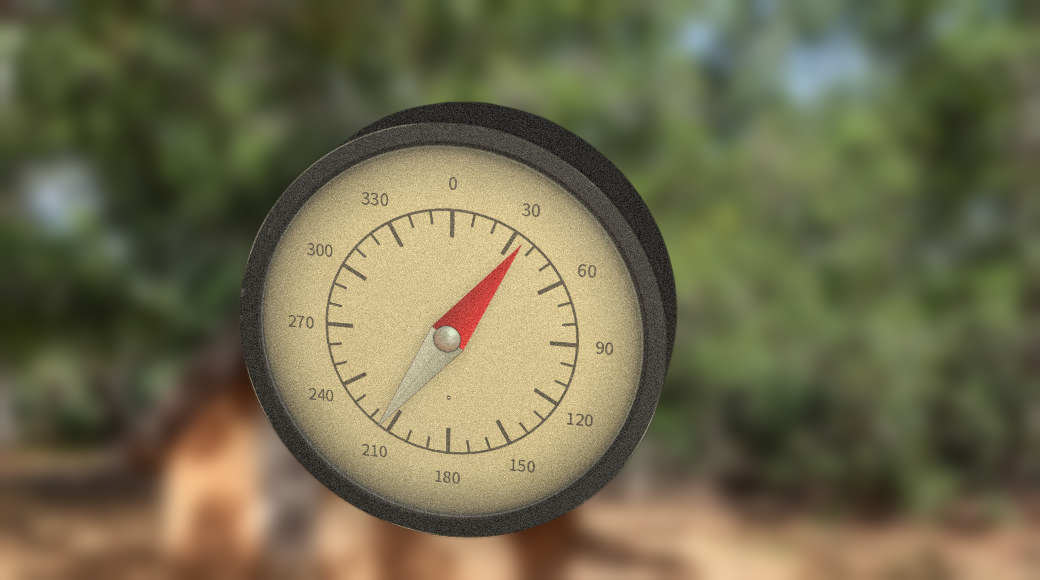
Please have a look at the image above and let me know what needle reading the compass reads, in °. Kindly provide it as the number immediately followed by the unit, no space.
35°
